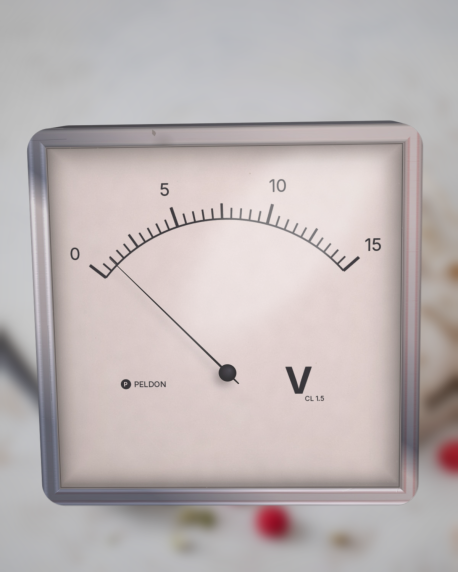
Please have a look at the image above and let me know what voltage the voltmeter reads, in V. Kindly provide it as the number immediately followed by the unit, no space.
1V
